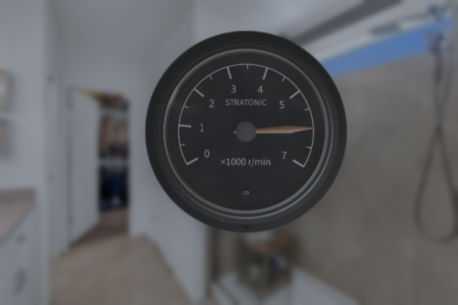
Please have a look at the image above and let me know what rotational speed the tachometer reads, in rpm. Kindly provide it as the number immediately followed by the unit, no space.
6000rpm
